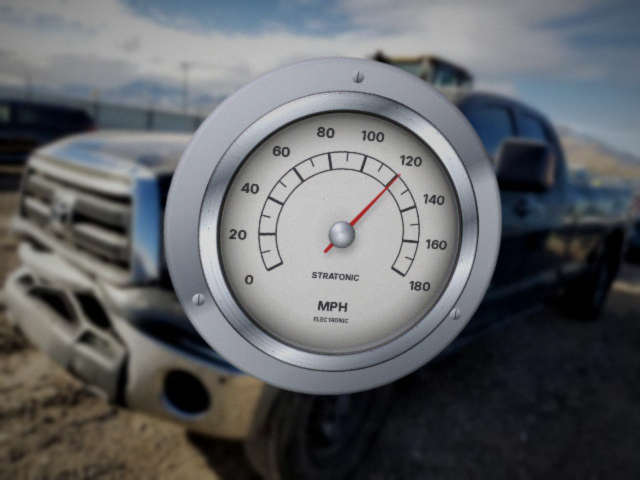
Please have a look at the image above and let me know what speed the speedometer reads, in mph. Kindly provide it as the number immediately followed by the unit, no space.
120mph
